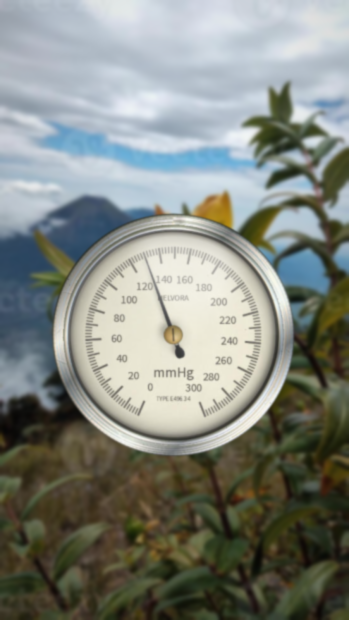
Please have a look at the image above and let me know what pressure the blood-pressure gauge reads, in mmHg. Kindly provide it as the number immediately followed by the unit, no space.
130mmHg
